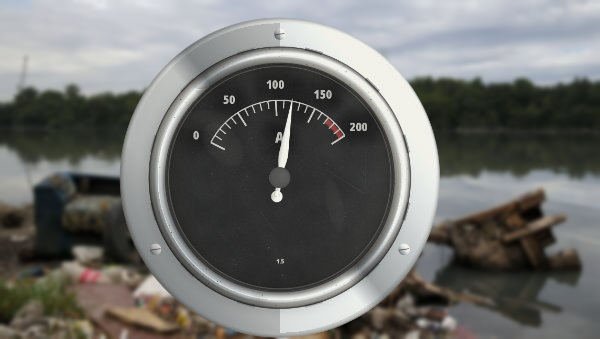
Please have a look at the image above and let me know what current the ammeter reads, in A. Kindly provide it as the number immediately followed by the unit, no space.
120A
